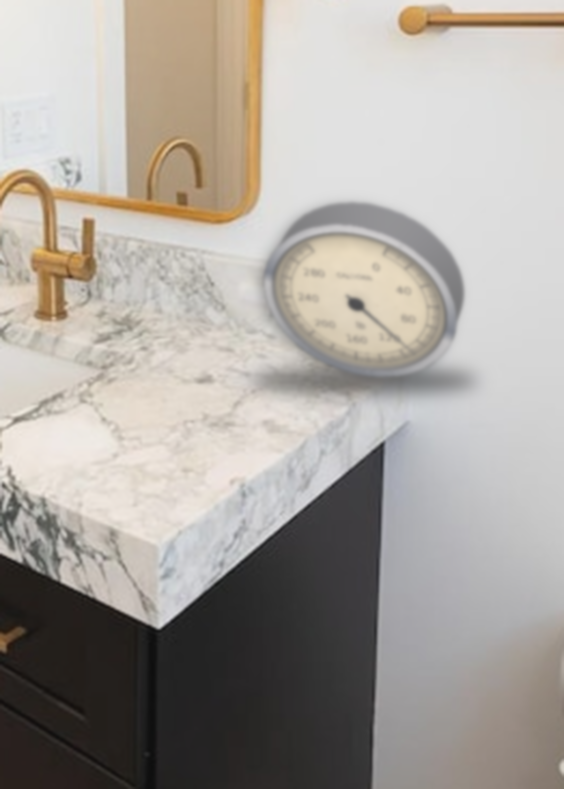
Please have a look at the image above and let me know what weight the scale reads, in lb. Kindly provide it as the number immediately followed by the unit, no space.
110lb
